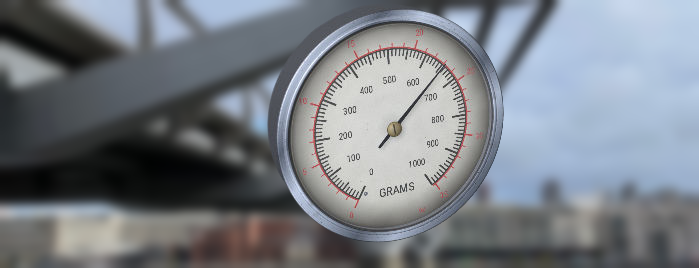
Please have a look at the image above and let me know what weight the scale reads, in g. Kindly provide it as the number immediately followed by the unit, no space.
650g
